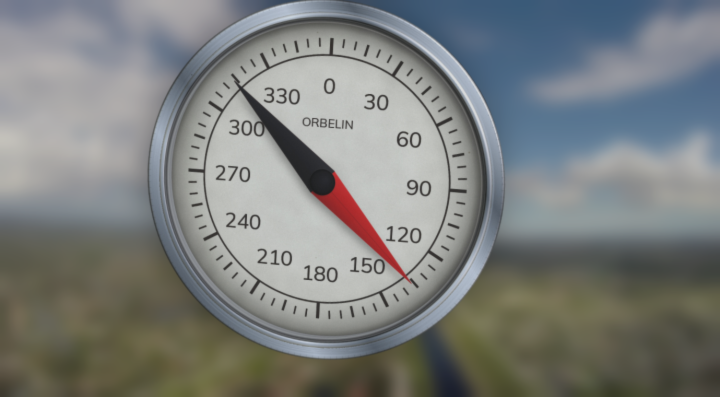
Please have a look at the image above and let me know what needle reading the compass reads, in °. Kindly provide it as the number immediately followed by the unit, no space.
135°
